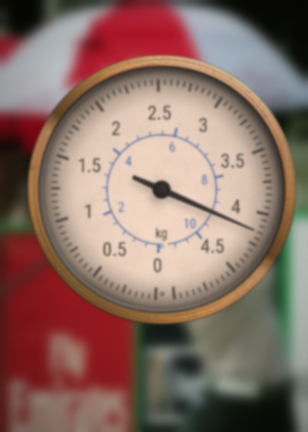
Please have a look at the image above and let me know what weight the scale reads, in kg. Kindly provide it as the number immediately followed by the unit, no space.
4.15kg
